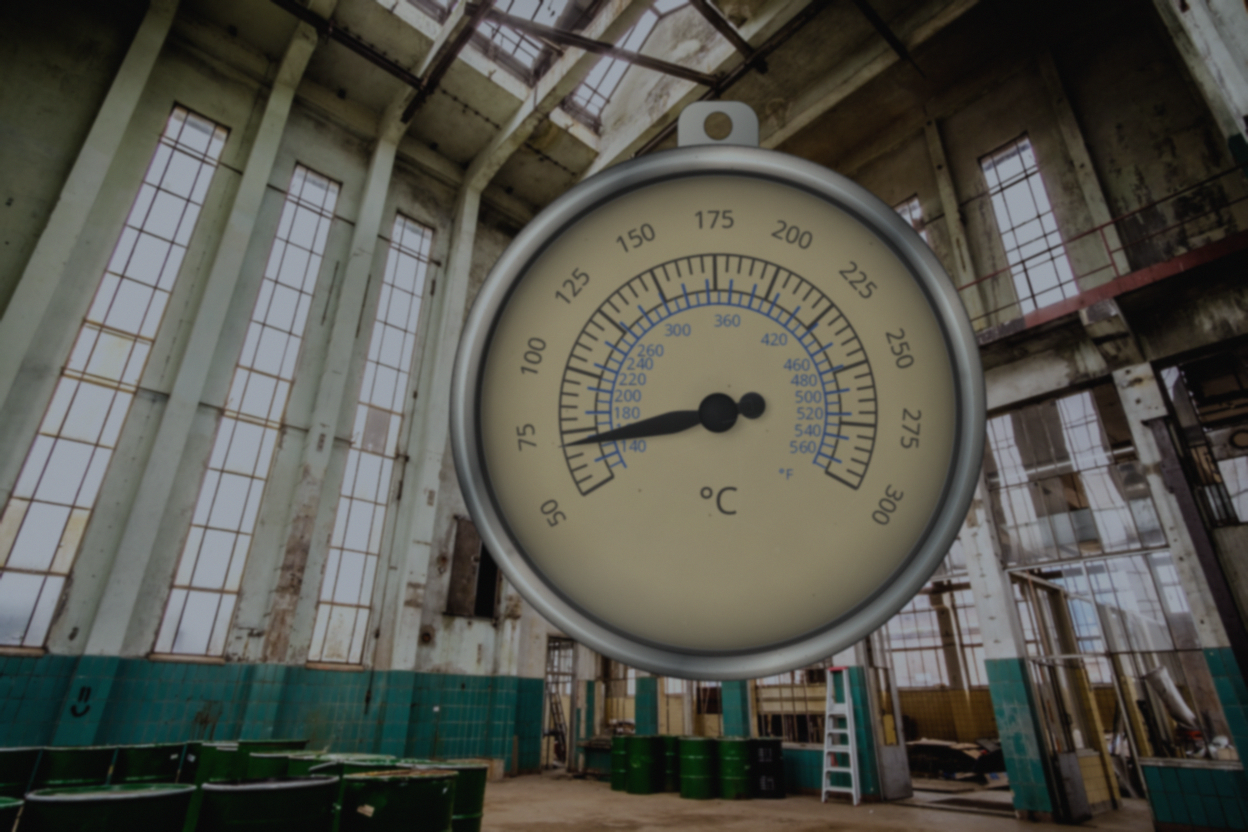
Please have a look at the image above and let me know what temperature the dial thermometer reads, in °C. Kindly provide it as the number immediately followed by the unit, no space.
70°C
